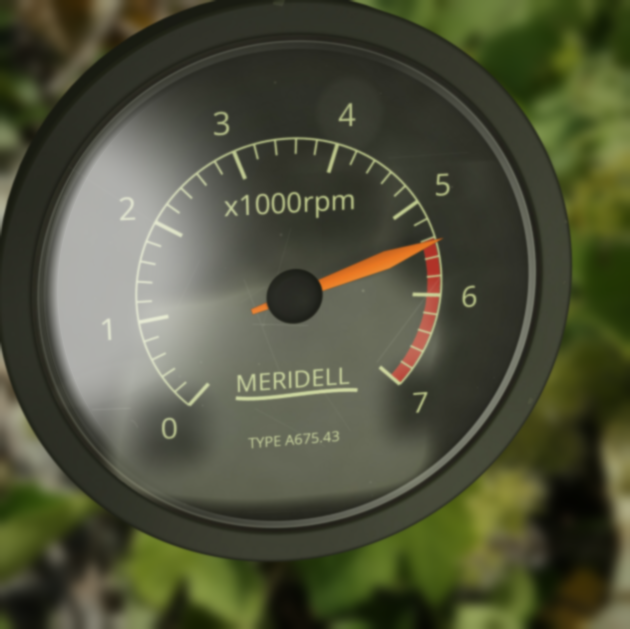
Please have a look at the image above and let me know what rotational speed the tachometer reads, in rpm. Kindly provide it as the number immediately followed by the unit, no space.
5400rpm
